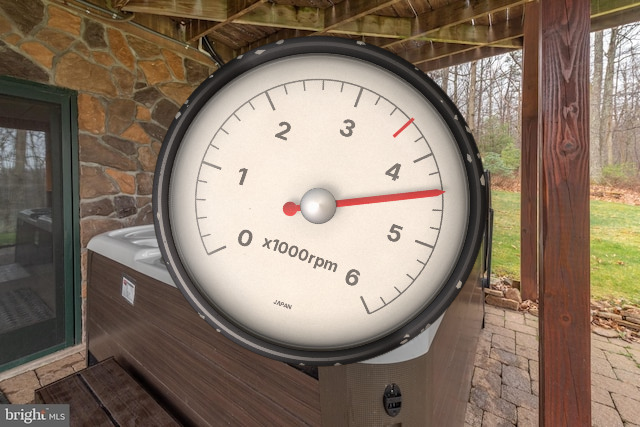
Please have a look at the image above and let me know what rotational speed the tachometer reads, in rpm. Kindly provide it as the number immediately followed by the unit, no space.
4400rpm
